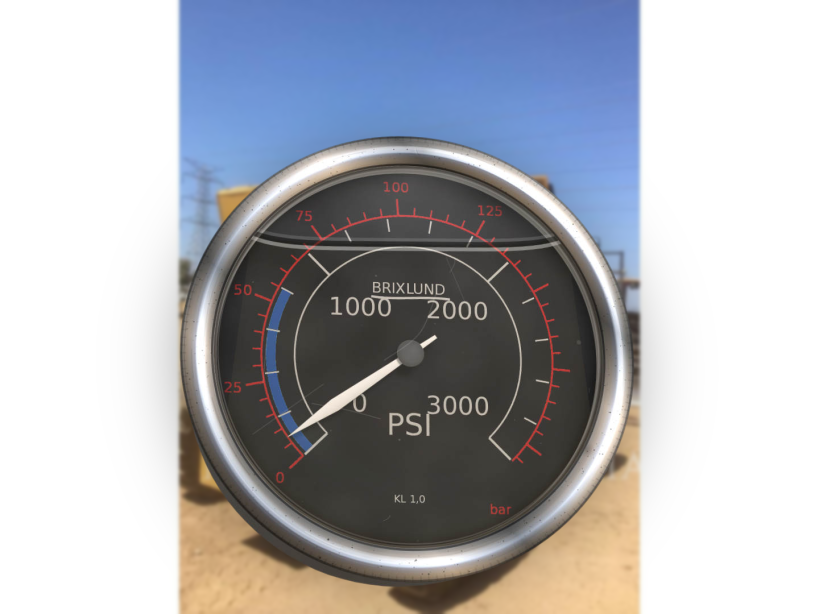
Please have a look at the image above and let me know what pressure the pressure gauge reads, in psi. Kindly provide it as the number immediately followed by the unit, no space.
100psi
